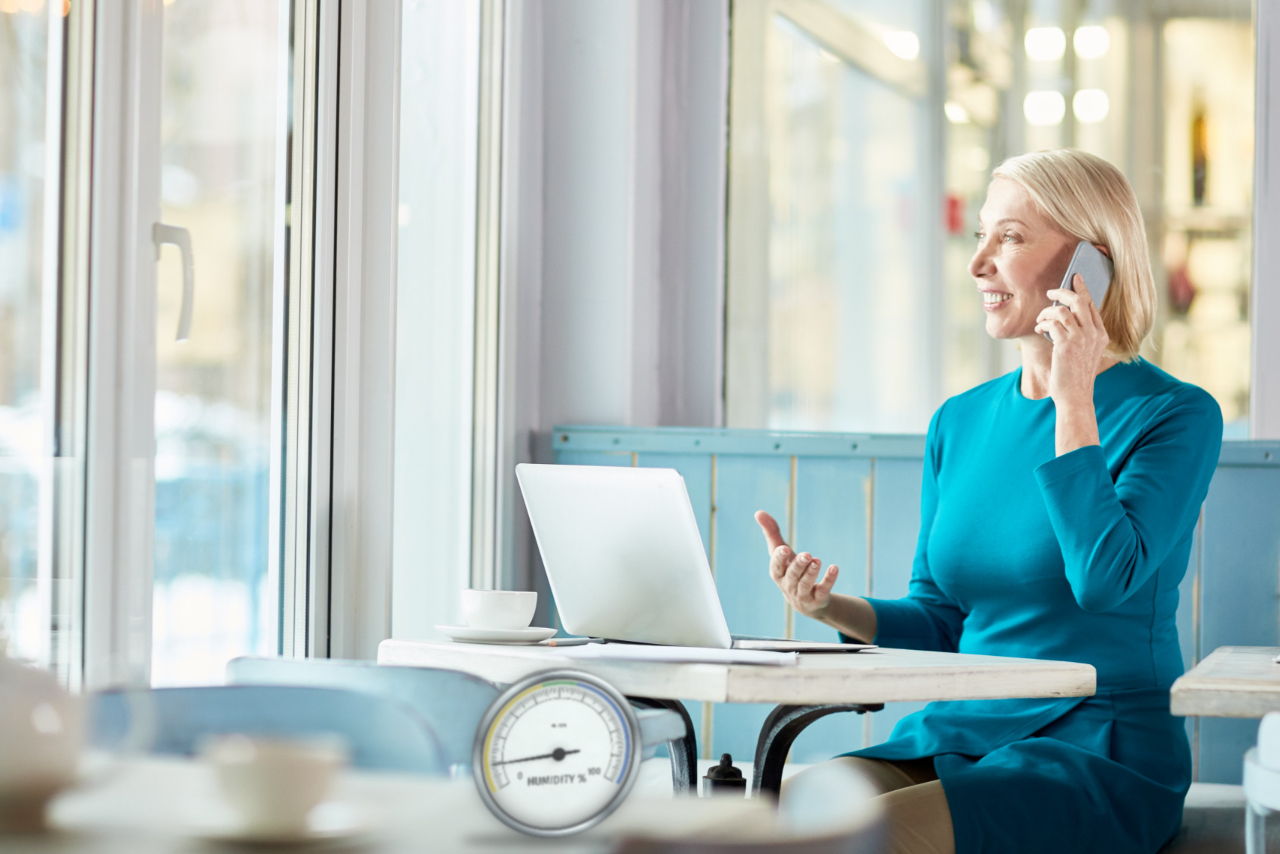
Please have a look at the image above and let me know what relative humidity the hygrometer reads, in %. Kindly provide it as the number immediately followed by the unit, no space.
10%
